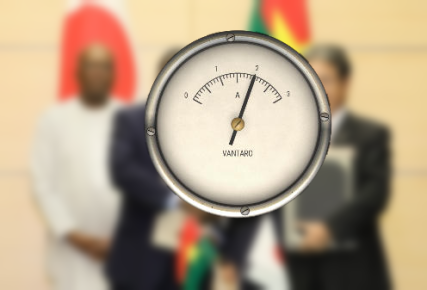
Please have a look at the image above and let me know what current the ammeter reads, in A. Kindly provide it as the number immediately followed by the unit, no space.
2A
